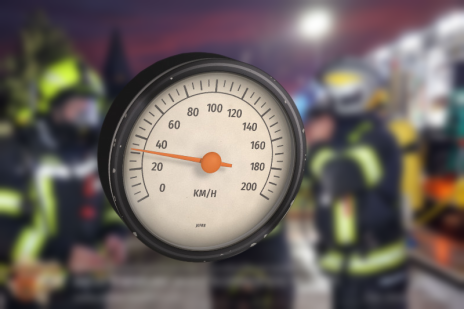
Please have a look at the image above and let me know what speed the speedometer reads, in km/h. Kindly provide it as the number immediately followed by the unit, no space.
32.5km/h
